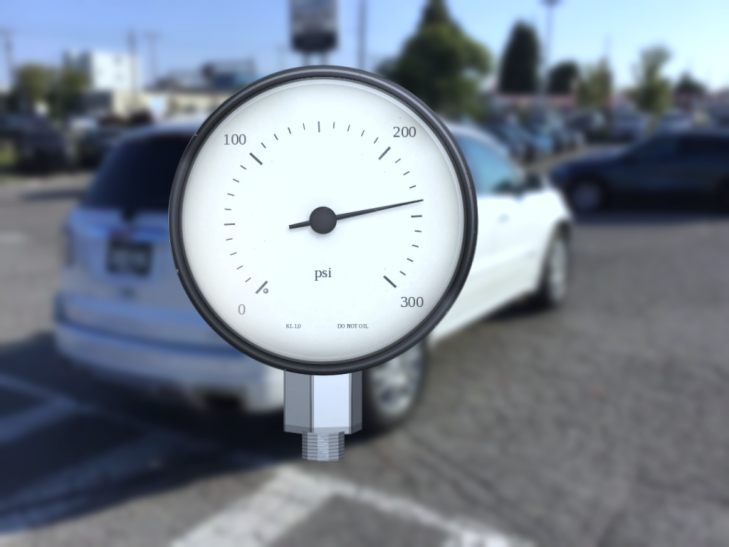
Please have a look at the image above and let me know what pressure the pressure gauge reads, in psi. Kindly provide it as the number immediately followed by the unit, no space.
240psi
